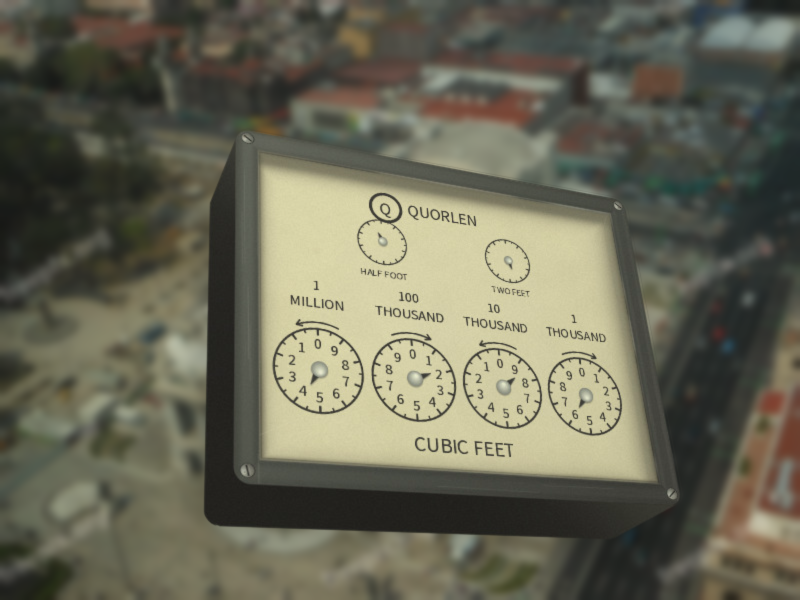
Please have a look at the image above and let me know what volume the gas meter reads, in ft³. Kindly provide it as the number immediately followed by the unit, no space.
418600ft³
